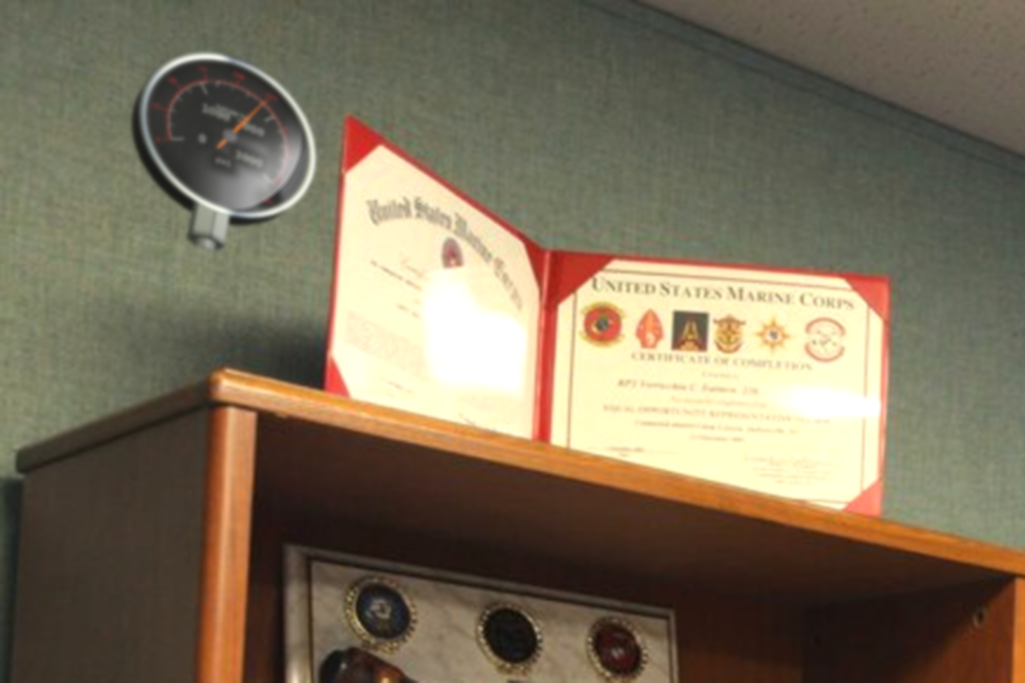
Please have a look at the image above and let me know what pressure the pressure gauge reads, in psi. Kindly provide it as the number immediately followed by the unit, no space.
1800psi
